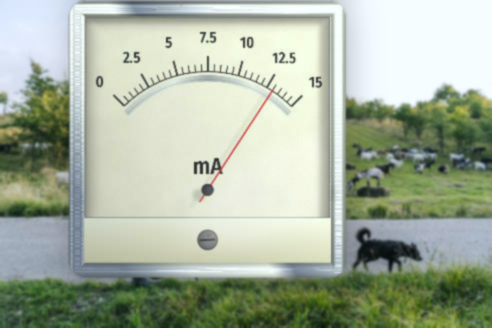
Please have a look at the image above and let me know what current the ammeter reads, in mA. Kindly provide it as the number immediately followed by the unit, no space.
13mA
